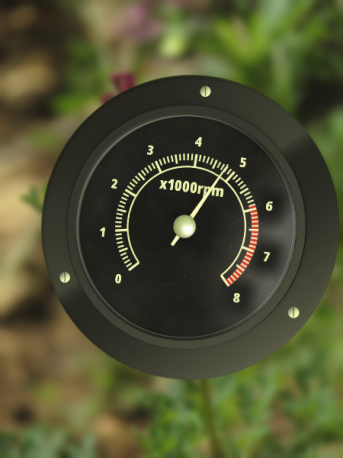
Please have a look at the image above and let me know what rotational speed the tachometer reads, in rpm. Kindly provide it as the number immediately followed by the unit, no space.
4800rpm
